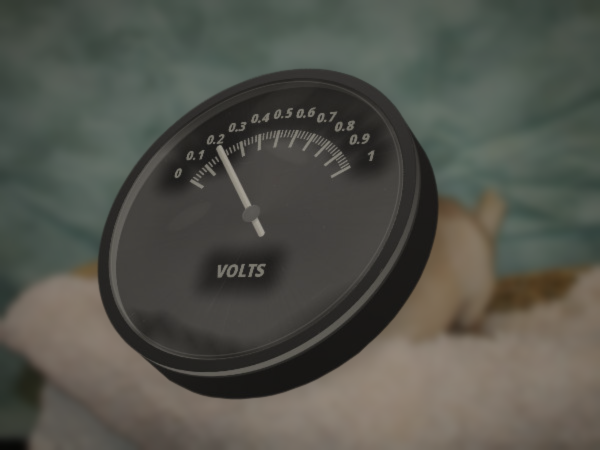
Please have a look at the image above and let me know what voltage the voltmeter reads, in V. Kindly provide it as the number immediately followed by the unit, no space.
0.2V
